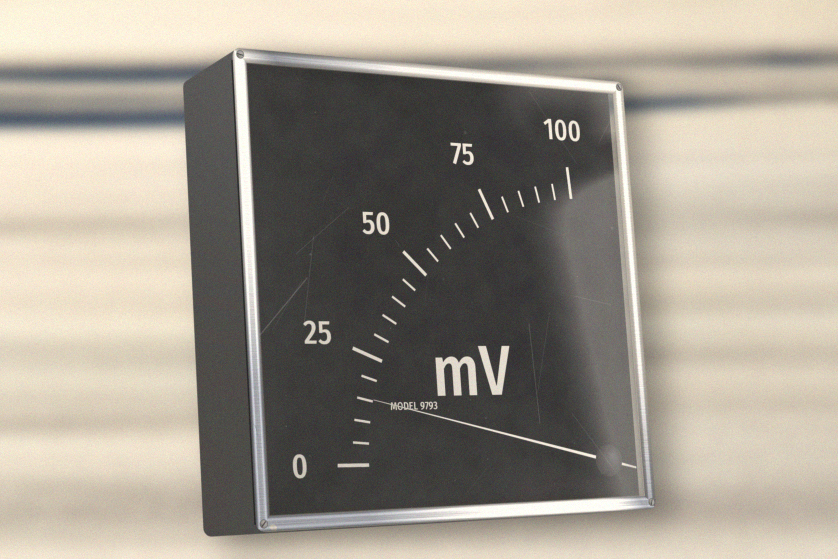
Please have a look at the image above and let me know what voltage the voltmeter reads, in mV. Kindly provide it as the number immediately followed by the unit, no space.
15mV
